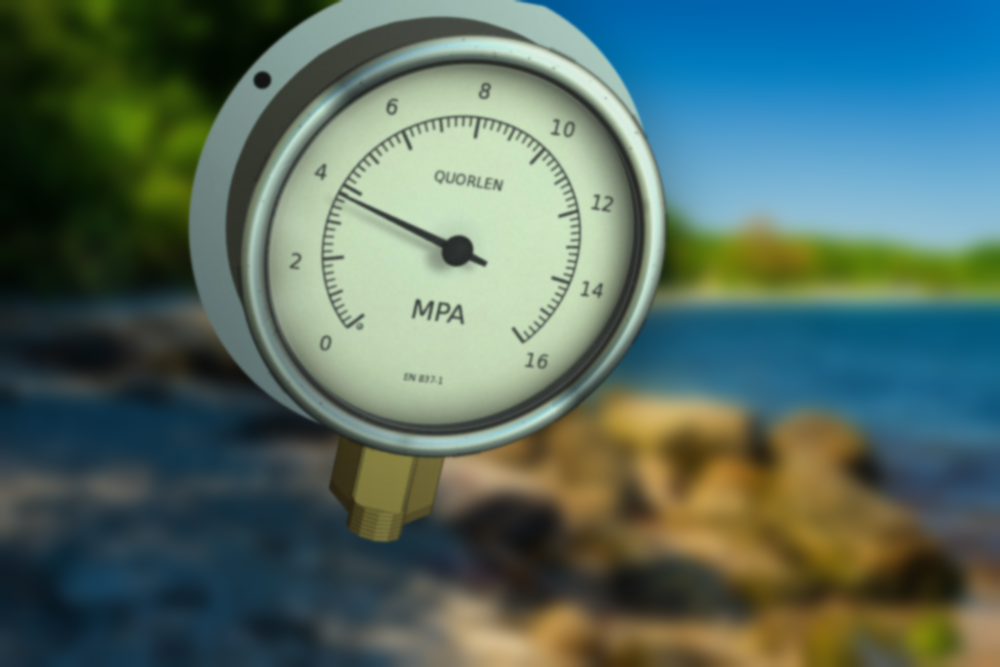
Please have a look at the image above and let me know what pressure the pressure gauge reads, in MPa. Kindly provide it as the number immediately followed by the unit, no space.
3.8MPa
